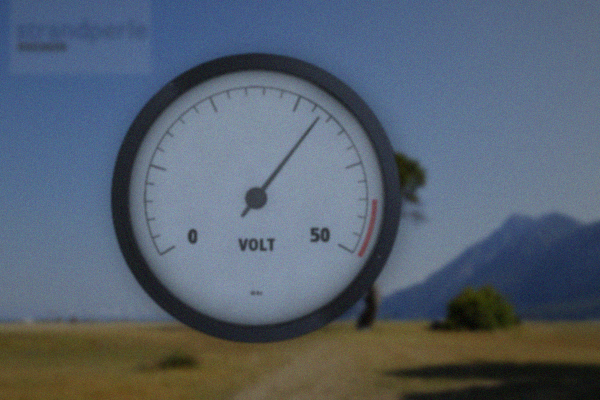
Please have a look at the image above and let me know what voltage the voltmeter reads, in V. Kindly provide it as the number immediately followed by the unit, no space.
33V
